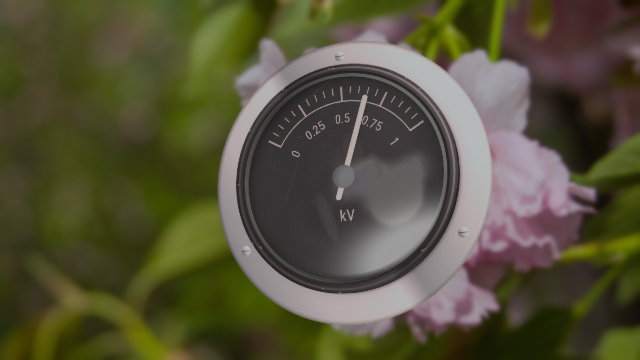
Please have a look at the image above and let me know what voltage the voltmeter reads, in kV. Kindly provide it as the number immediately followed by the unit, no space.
0.65kV
